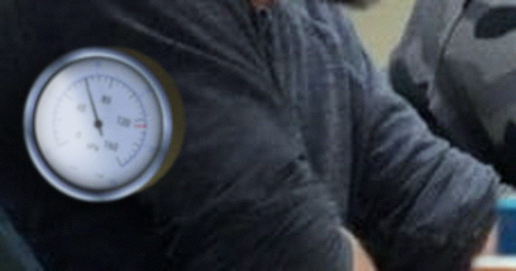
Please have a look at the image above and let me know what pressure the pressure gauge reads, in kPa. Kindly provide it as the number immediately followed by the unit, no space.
60kPa
